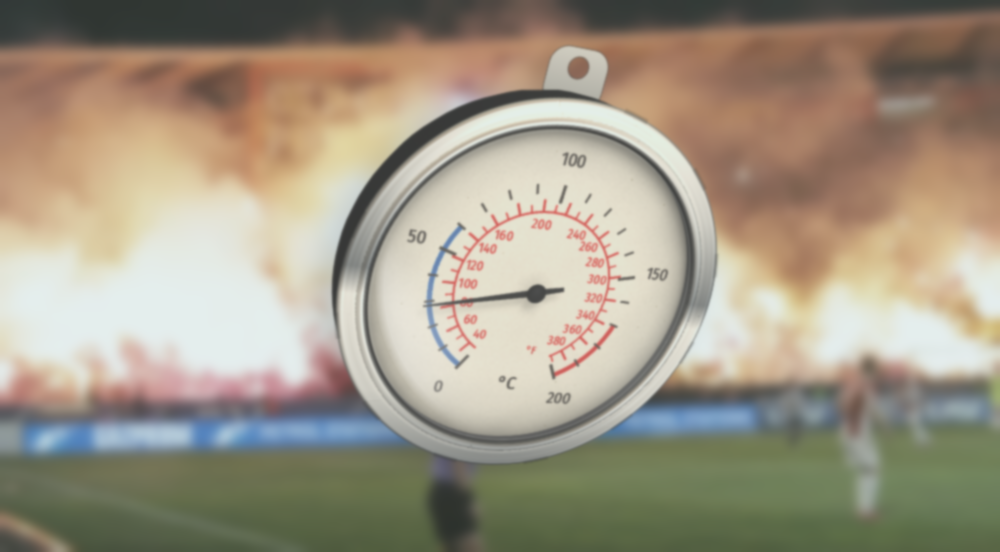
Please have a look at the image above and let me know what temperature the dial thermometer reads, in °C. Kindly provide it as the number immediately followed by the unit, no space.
30°C
